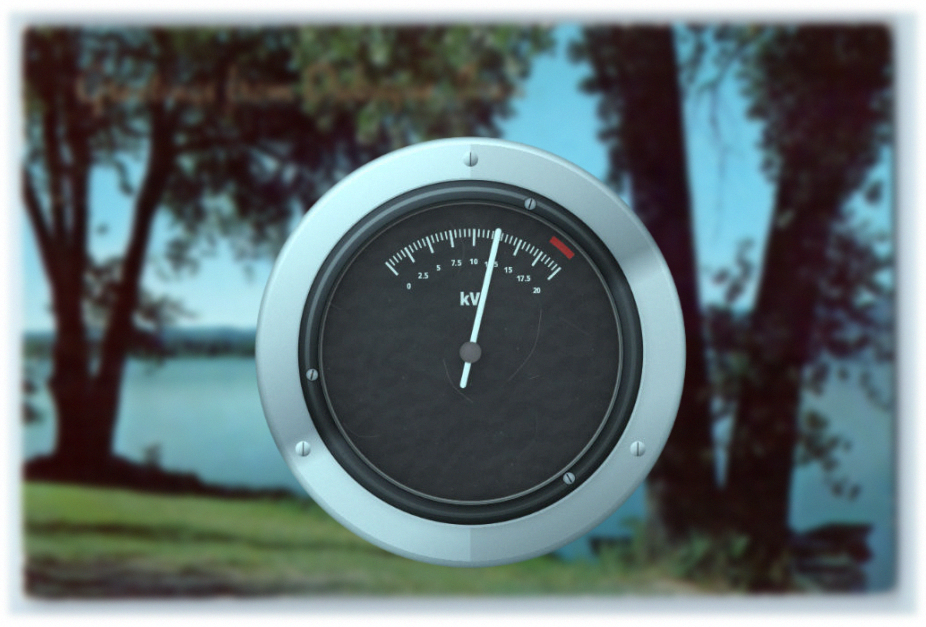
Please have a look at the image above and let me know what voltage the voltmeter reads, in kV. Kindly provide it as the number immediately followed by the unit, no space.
12.5kV
